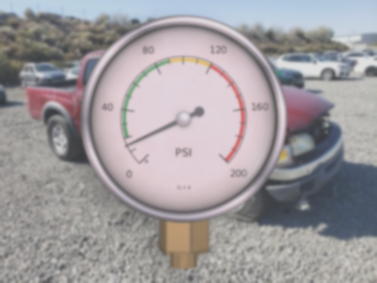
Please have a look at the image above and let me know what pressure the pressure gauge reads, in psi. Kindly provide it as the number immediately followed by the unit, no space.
15psi
